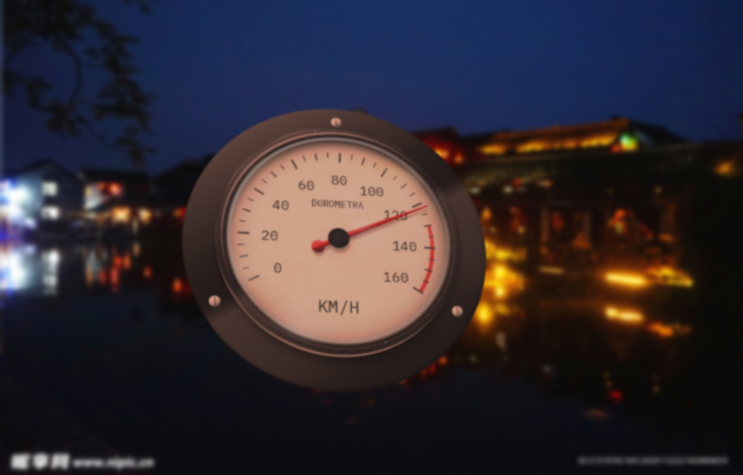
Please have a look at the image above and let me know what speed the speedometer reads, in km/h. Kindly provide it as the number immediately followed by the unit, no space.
122.5km/h
